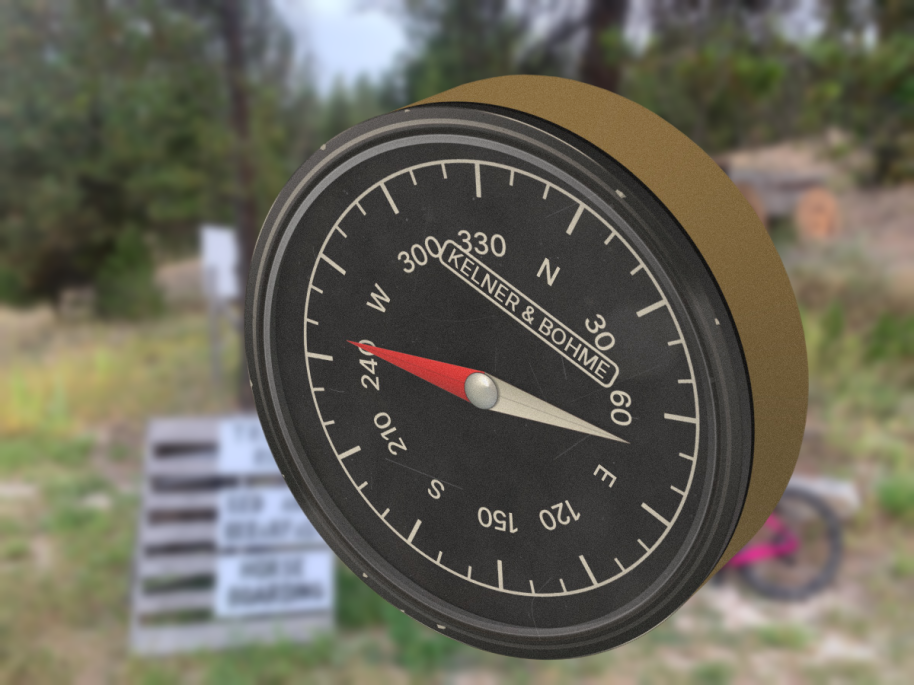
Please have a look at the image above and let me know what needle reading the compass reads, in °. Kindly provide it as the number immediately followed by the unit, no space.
250°
